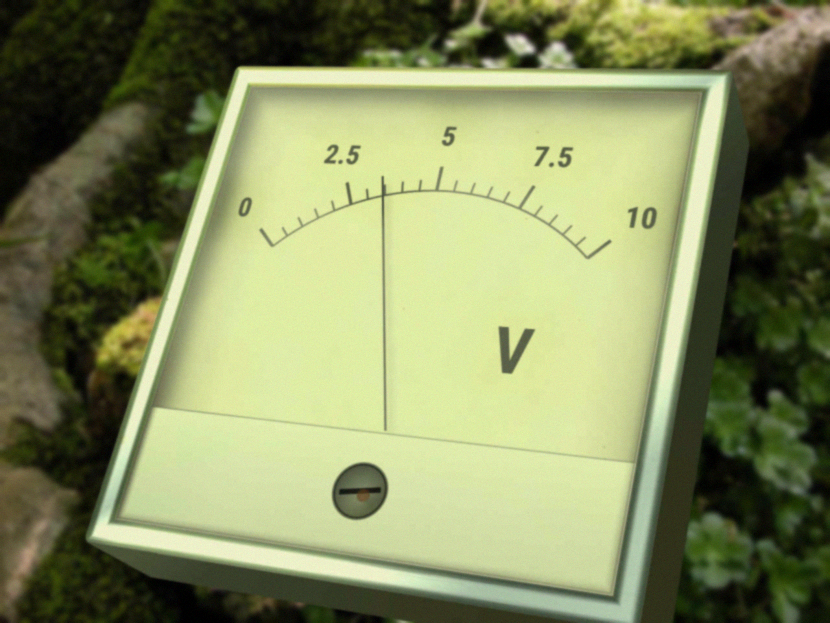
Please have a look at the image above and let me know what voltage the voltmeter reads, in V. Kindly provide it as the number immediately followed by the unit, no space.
3.5V
